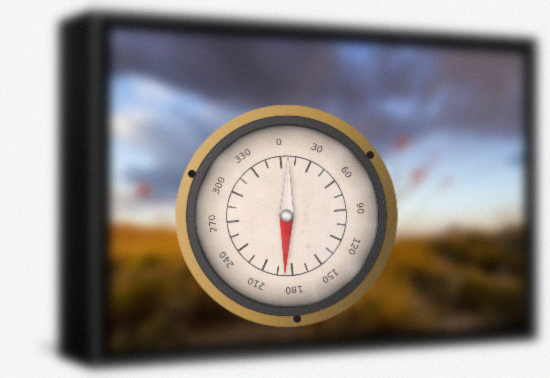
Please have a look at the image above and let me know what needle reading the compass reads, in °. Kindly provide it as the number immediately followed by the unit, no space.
187.5°
